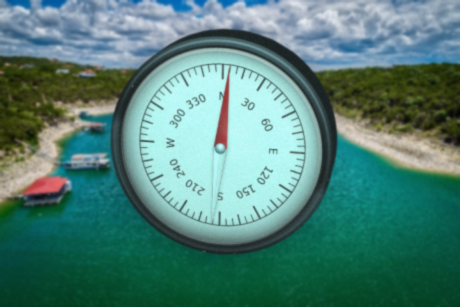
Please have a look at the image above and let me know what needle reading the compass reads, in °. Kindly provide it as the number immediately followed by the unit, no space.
5°
